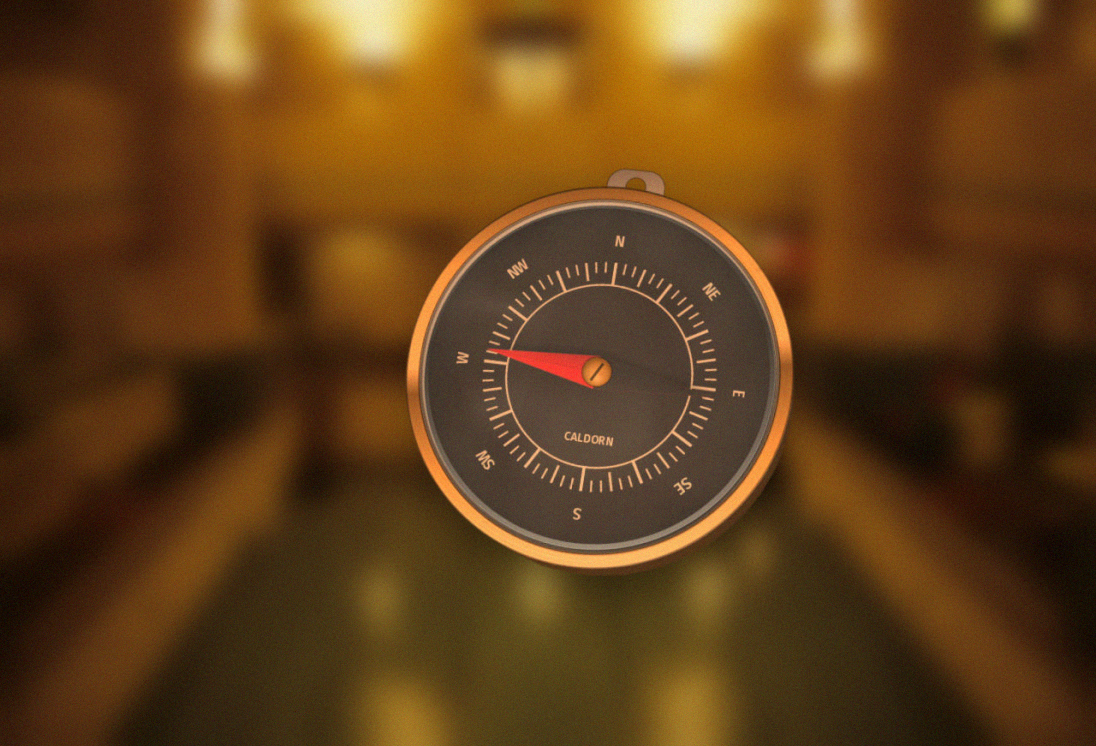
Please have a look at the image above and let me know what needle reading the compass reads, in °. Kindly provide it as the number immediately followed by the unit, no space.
275°
